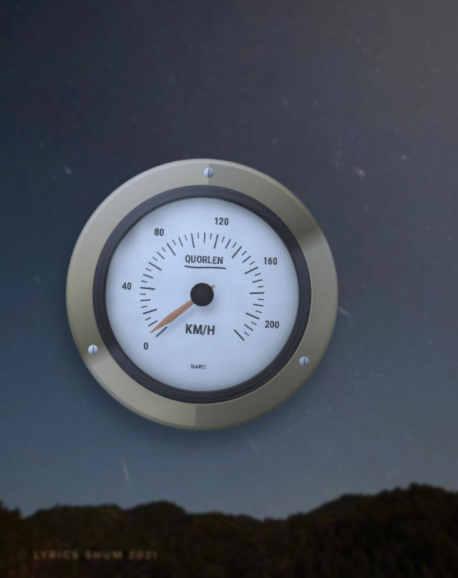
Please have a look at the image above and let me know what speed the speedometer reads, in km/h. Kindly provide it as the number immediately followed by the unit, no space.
5km/h
